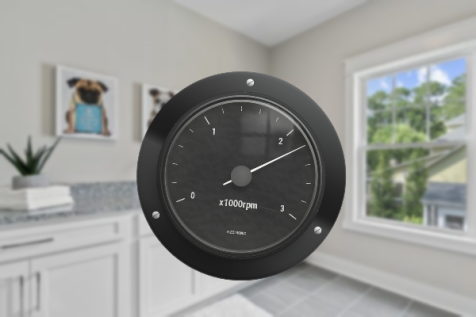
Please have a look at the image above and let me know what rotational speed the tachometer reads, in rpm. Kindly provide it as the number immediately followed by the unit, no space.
2200rpm
